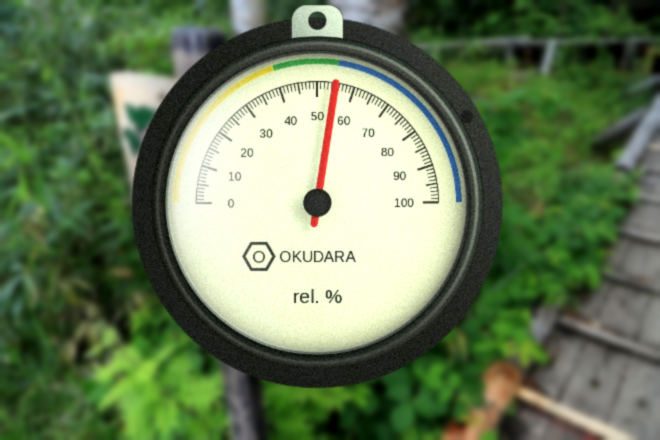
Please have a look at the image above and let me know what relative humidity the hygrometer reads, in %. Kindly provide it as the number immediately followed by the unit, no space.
55%
